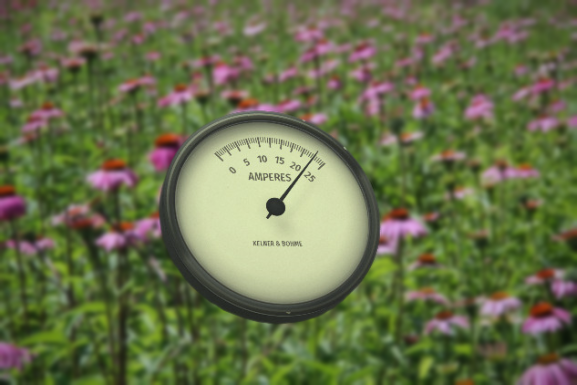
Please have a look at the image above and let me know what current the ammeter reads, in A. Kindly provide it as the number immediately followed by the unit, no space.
22.5A
